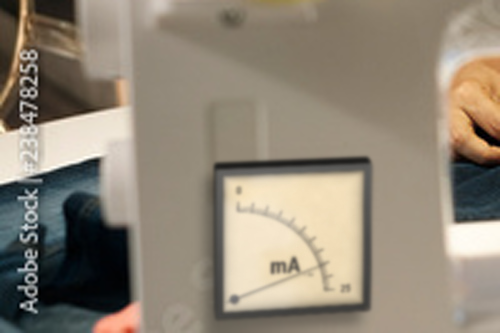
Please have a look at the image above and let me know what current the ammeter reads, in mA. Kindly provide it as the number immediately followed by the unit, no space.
20mA
